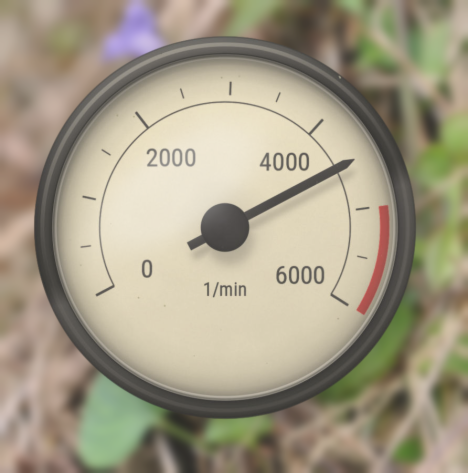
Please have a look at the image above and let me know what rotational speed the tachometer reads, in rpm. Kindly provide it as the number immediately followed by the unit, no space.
4500rpm
